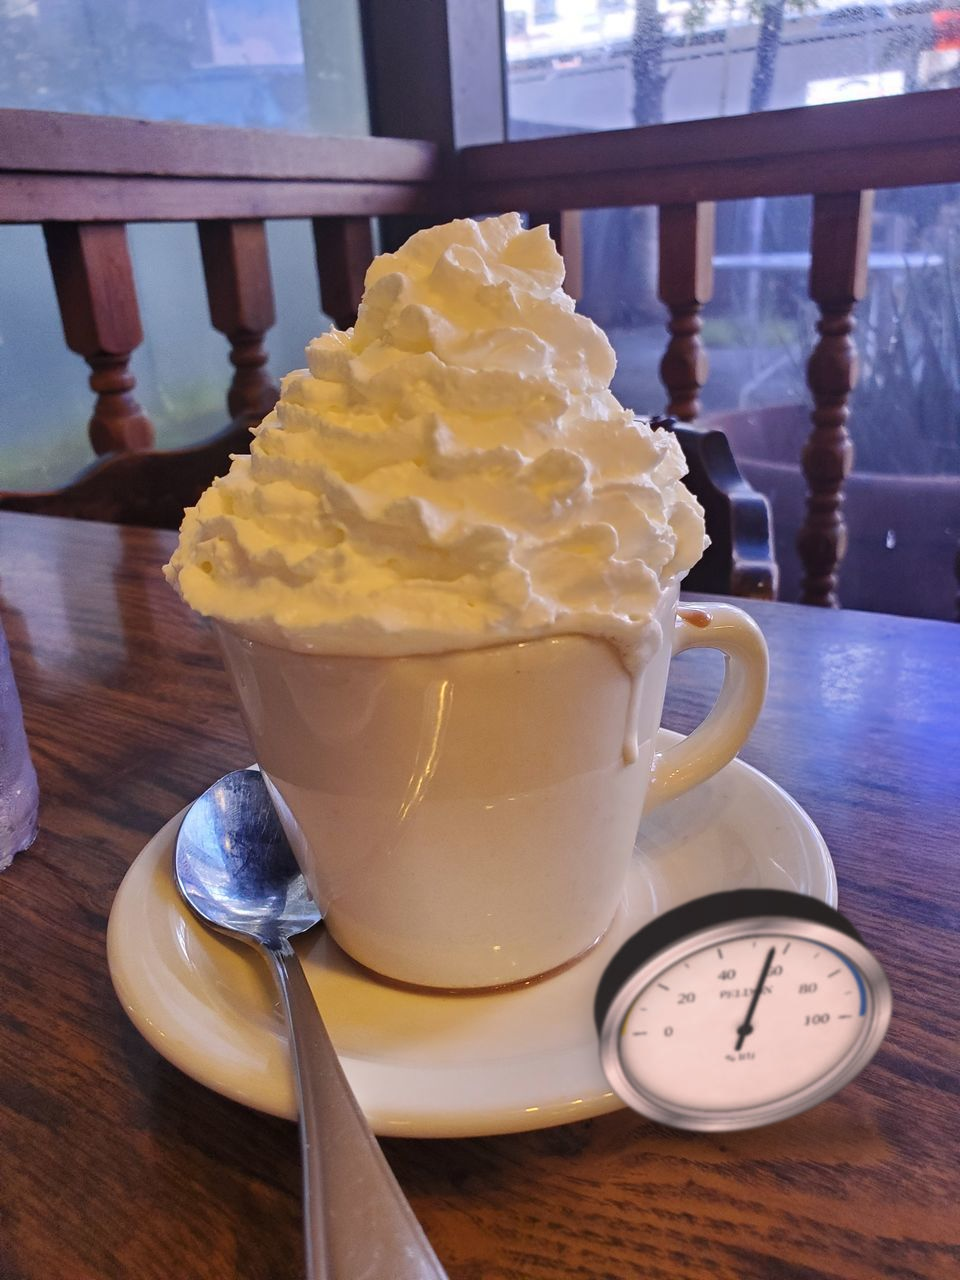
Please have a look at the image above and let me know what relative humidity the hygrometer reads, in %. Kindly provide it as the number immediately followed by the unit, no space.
55%
